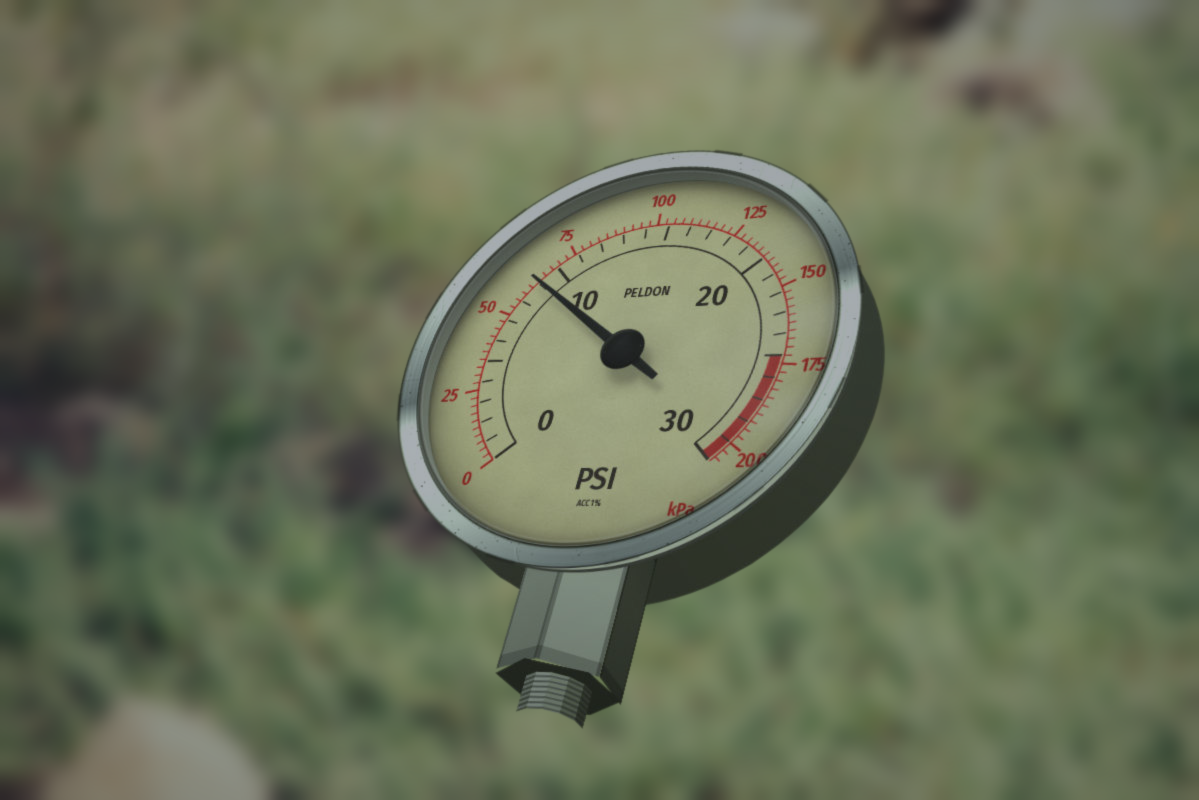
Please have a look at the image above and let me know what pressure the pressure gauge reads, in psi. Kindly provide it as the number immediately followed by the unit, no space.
9psi
